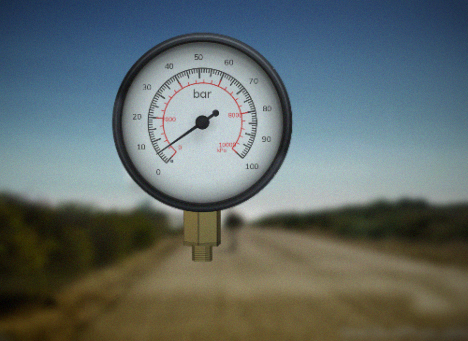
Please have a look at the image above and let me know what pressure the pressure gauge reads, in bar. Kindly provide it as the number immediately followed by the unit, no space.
5bar
